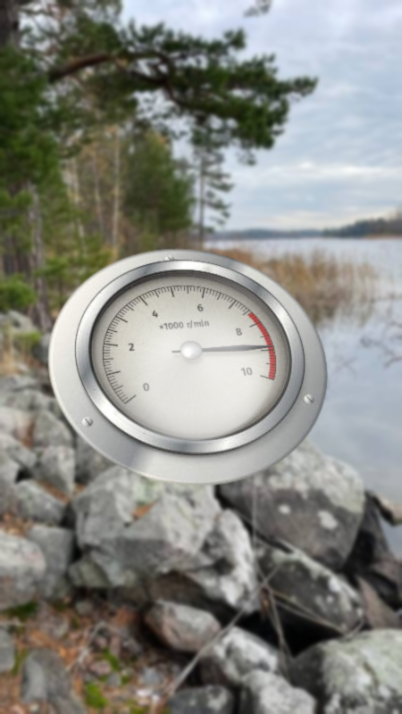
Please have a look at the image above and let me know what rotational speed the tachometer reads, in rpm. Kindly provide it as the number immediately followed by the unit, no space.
9000rpm
